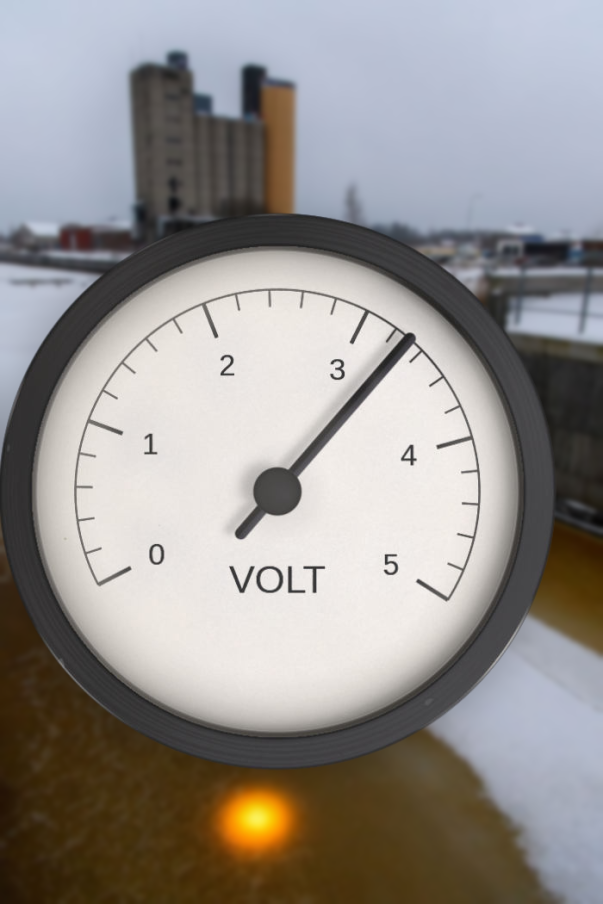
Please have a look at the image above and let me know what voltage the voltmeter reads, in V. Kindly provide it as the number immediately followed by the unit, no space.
3.3V
